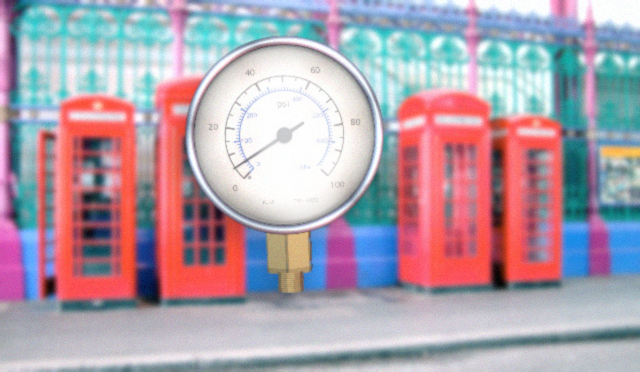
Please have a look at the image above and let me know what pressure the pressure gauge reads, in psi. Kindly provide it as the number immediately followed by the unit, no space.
5psi
